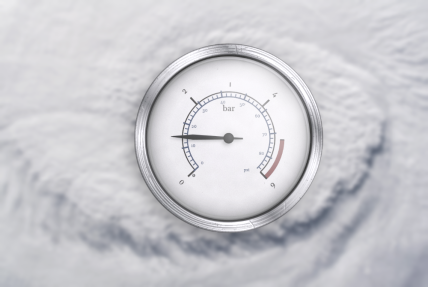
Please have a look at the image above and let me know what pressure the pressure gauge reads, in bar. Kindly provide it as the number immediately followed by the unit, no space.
1bar
